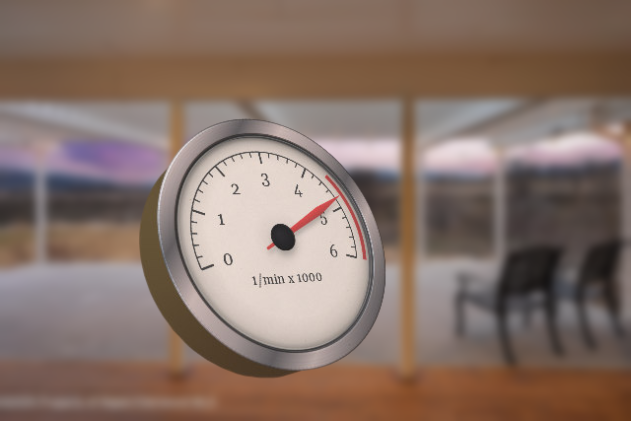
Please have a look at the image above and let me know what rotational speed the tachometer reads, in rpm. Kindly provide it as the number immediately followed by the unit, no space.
4800rpm
